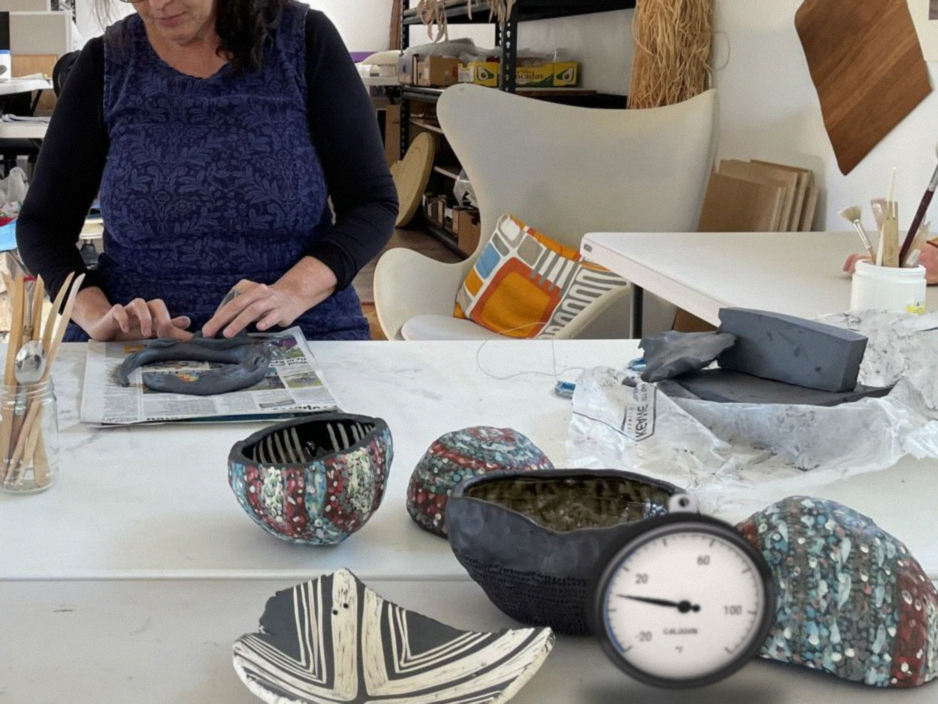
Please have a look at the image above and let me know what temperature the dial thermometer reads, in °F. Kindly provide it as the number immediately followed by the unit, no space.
8°F
